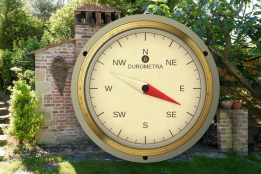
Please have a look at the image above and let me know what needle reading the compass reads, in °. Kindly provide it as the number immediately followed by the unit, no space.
115°
